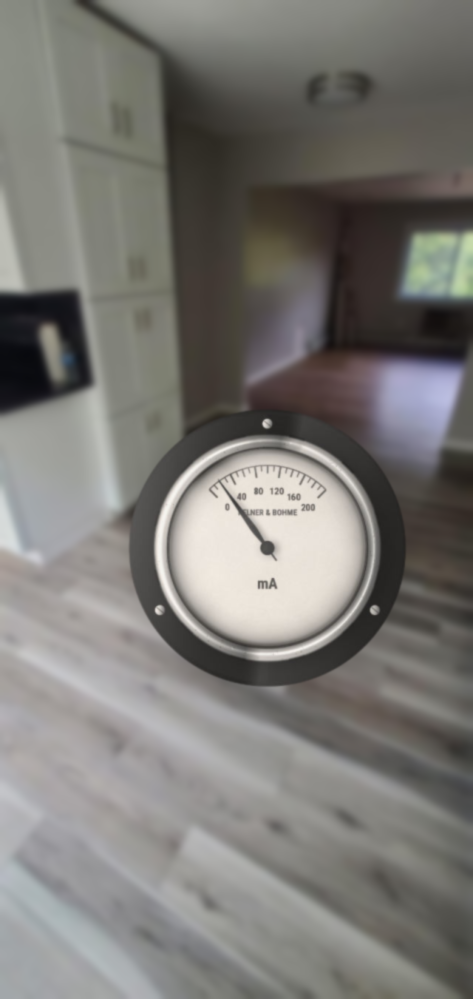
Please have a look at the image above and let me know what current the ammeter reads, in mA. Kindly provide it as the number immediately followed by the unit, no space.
20mA
